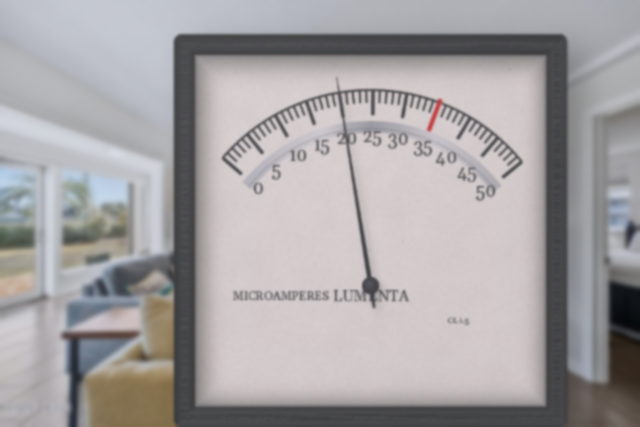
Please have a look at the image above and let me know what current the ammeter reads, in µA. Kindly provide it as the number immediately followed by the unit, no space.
20µA
